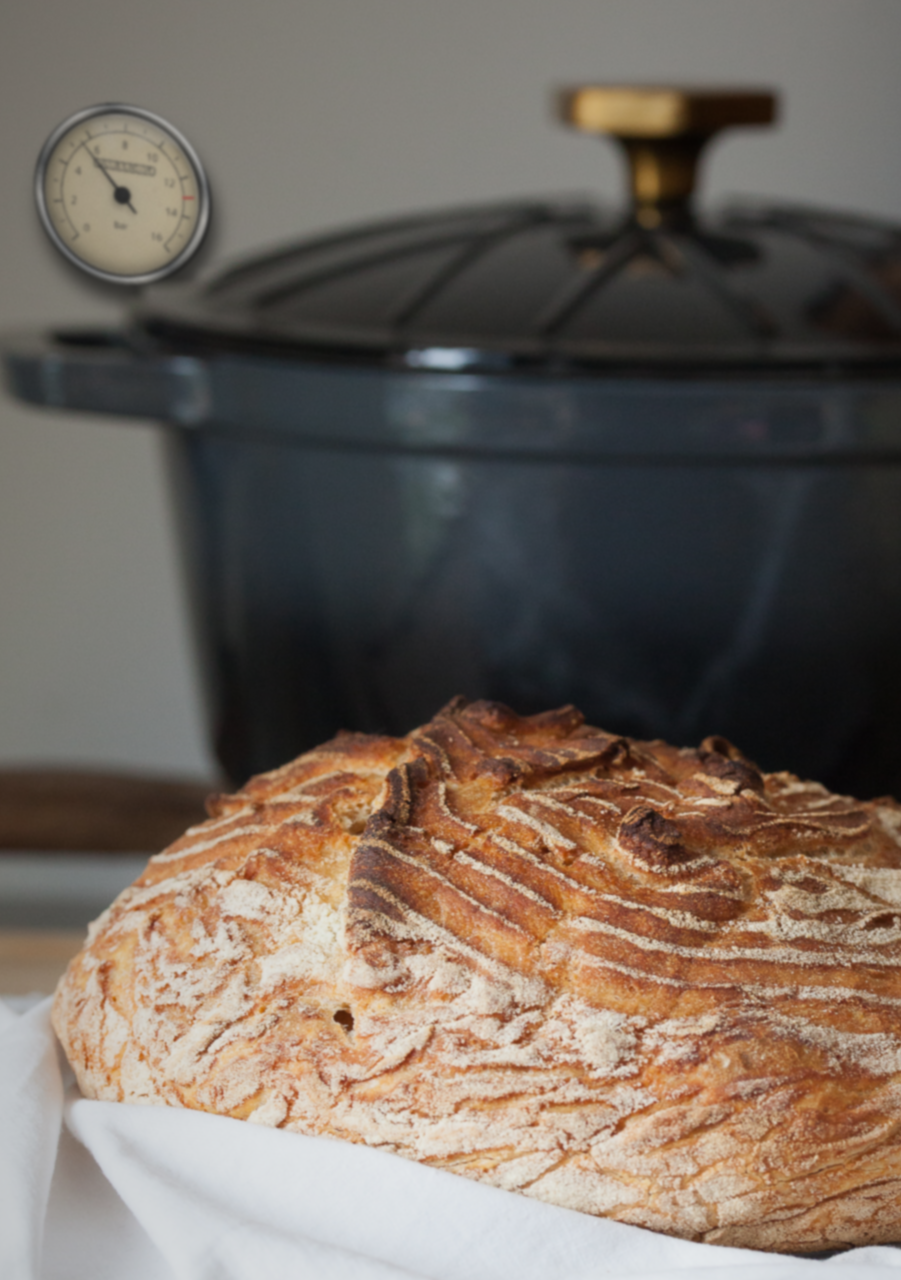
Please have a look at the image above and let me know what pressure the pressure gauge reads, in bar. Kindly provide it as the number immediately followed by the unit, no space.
5.5bar
